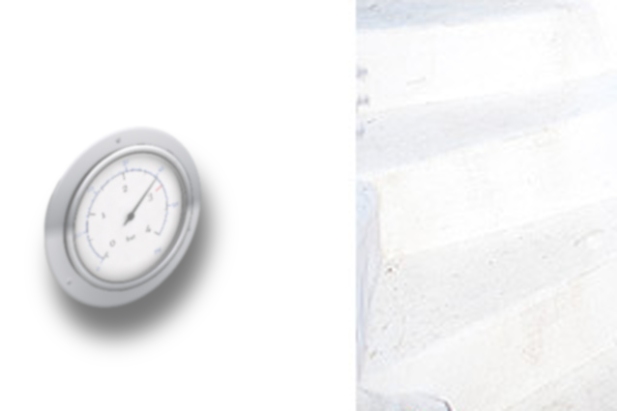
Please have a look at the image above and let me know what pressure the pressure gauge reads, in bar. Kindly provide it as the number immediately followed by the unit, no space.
2.75bar
